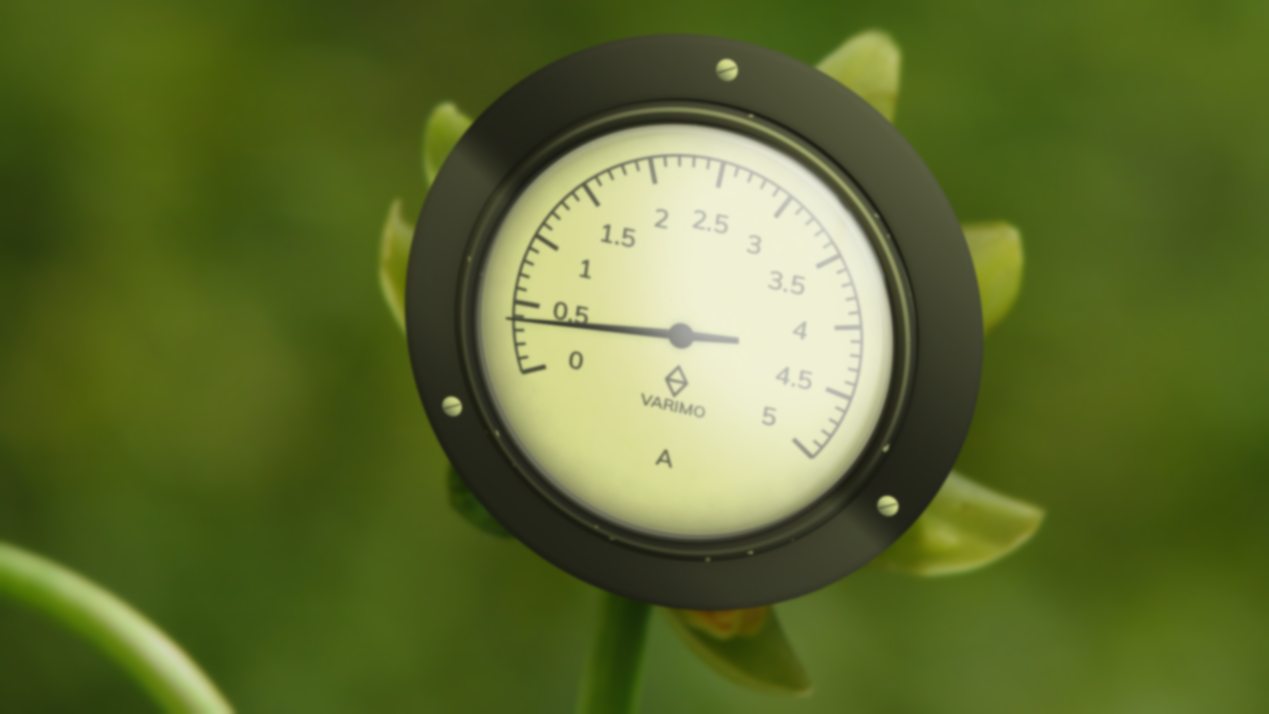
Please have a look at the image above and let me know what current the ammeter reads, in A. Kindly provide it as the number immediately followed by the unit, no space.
0.4A
